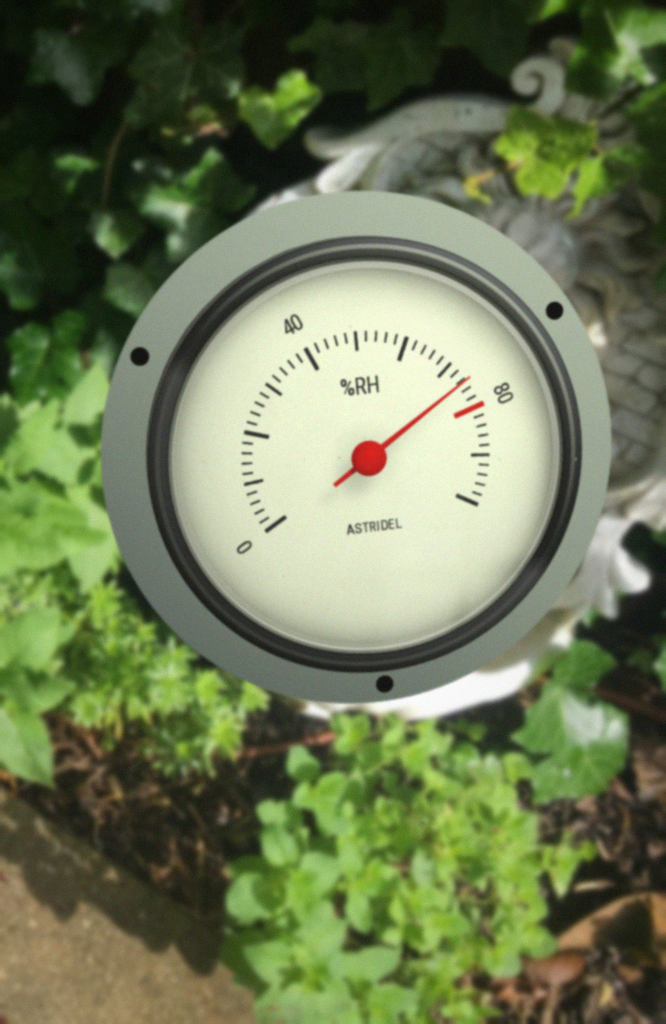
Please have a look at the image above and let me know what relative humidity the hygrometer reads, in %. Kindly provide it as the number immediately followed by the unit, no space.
74%
